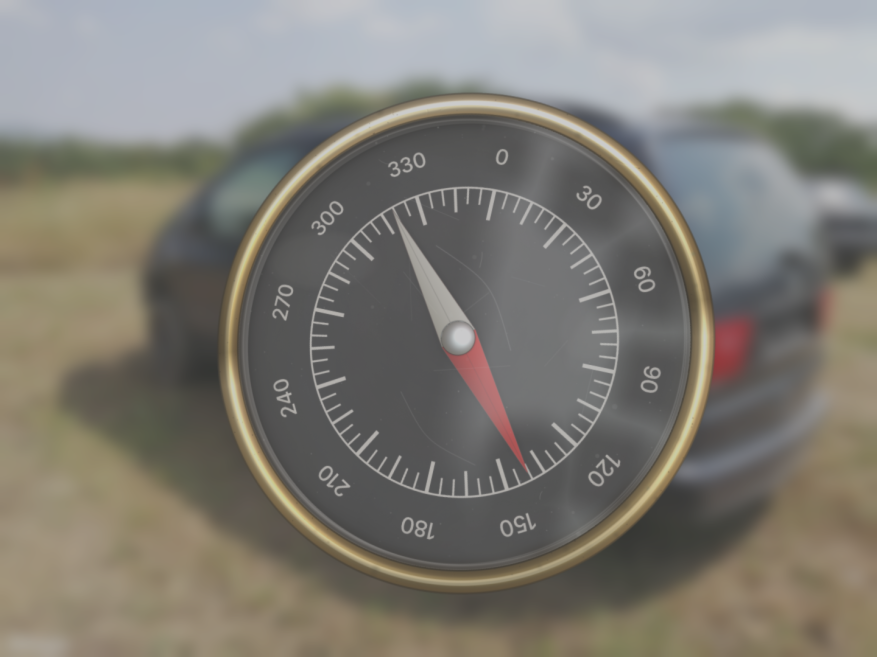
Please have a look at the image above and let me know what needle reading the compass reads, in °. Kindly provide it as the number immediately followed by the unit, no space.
140°
